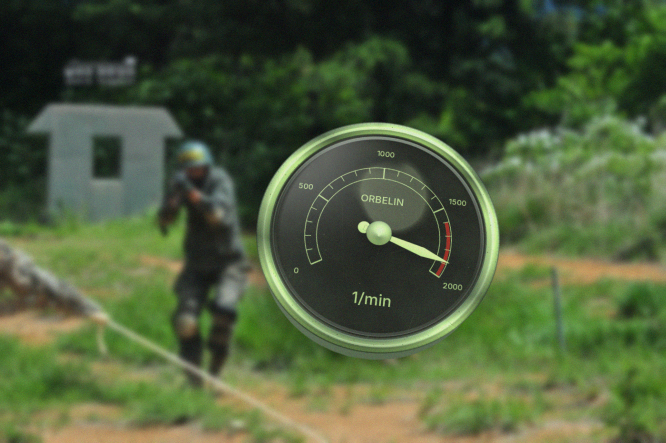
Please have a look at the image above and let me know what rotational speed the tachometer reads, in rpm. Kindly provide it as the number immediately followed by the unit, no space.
1900rpm
